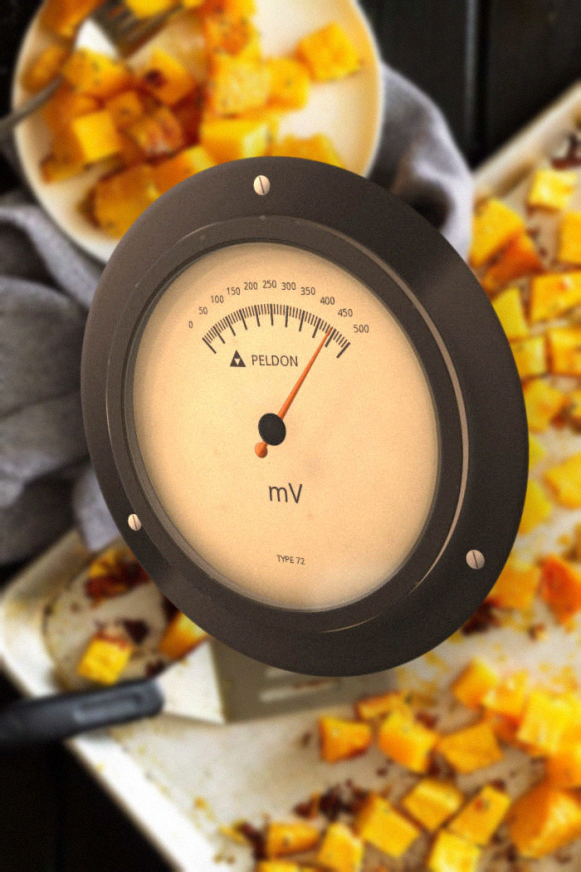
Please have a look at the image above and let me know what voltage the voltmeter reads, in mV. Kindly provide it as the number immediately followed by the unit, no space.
450mV
